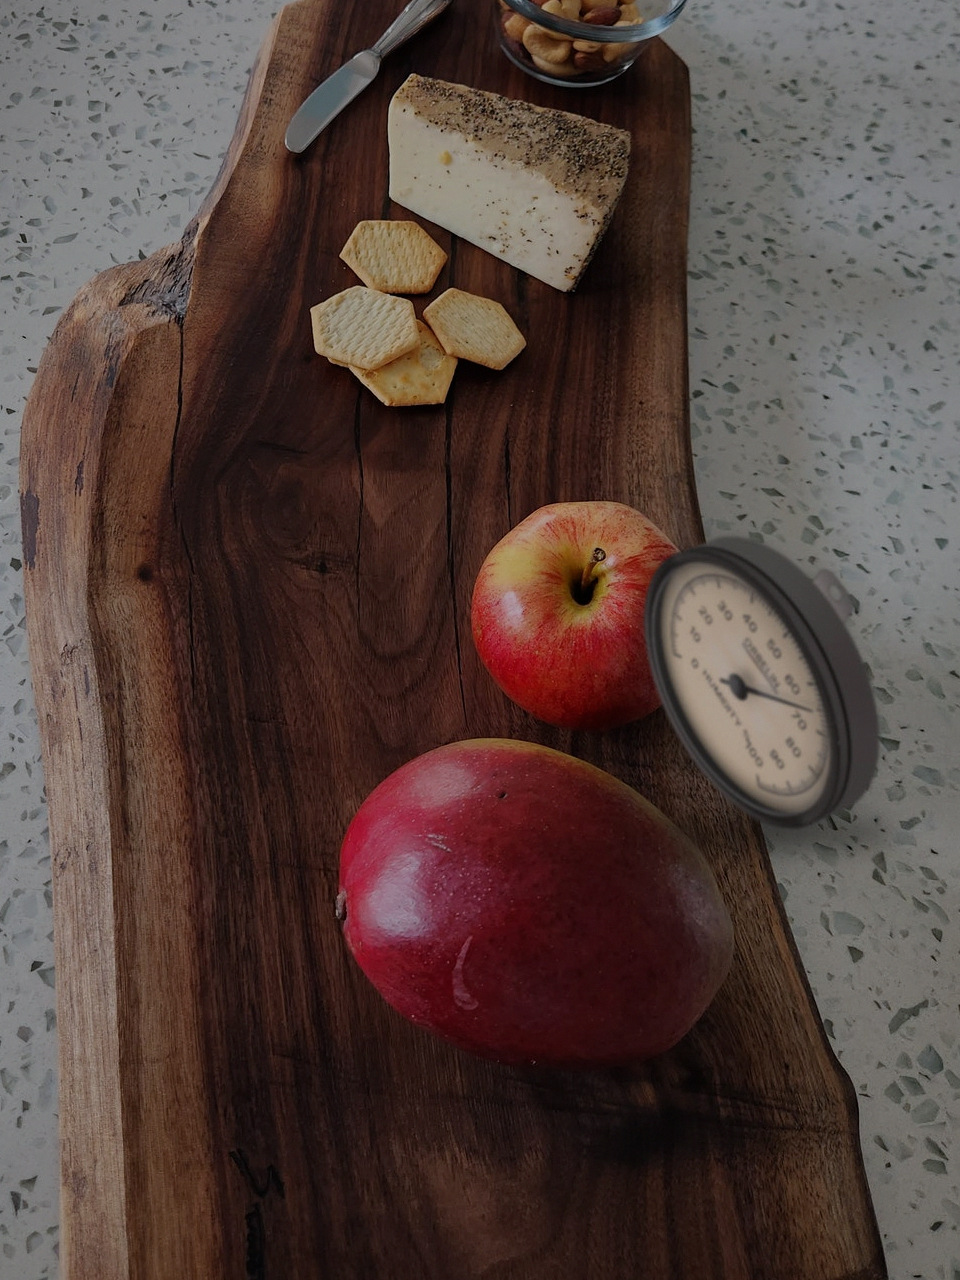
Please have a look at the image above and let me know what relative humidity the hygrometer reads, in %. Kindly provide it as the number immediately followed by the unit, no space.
65%
